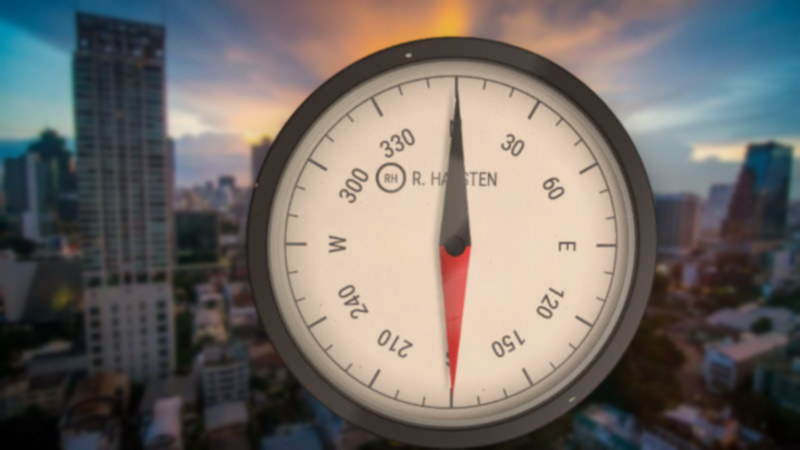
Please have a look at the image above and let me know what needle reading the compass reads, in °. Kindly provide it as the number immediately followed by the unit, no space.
180°
